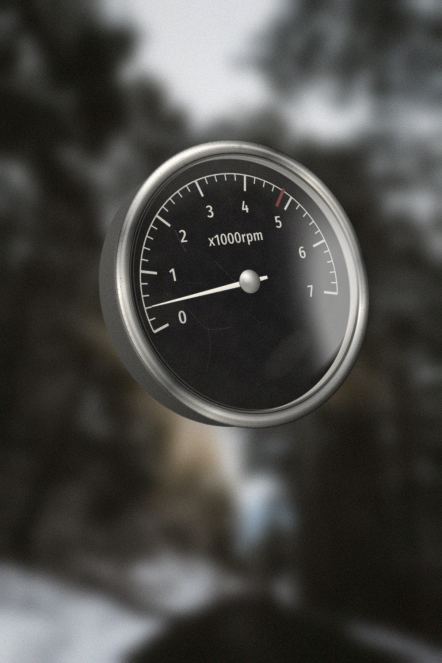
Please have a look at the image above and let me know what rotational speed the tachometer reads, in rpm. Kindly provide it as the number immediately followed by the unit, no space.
400rpm
